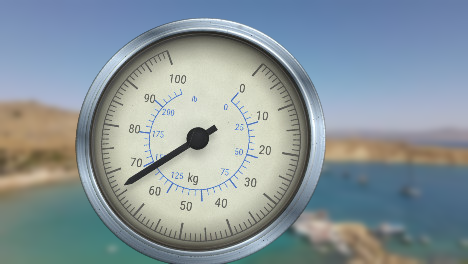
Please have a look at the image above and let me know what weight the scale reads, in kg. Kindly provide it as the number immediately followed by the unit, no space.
66kg
